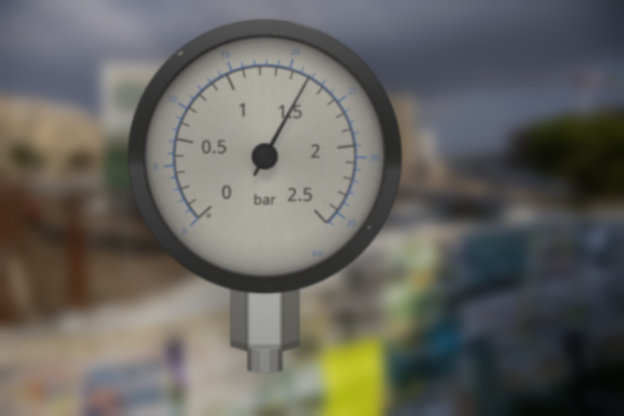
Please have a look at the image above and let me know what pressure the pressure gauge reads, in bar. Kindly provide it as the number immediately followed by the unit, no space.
1.5bar
